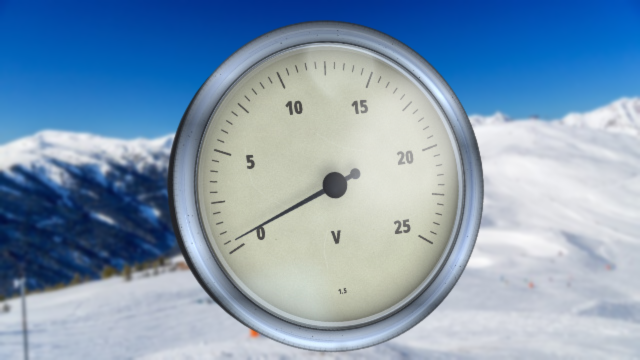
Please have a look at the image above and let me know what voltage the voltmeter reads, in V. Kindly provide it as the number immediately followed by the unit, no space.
0.5V
